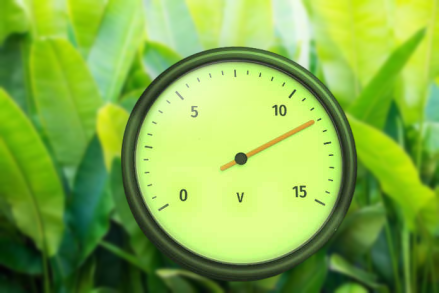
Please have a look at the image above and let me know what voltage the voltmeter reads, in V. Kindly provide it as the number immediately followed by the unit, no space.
11.5V
